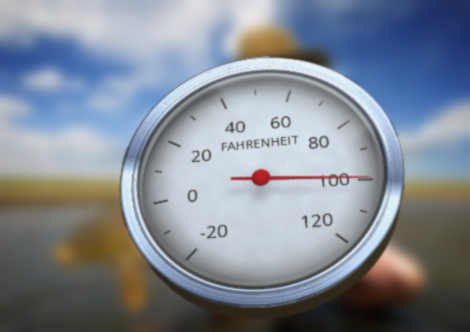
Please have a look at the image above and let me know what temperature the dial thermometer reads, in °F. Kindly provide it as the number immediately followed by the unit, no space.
100°F
